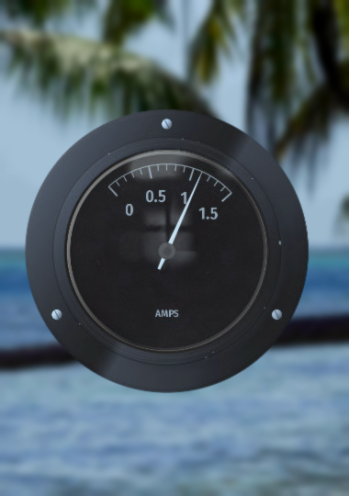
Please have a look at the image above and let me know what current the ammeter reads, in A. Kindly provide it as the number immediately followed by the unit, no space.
1.1A
